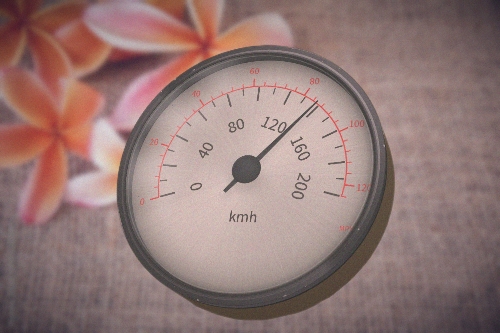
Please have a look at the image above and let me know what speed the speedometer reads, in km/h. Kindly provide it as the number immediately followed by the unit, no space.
140km/h
